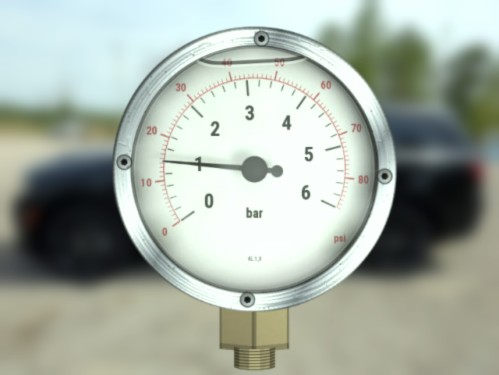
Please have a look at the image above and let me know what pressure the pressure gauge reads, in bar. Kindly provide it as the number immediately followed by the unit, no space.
1bar
